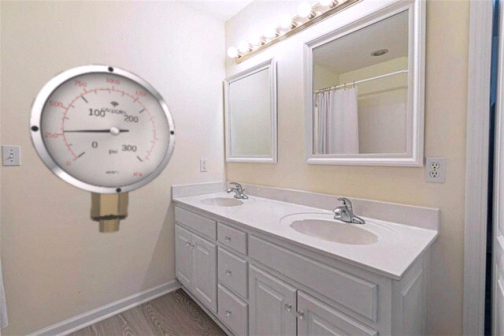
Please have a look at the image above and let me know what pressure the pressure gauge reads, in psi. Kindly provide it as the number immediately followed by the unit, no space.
40psi
